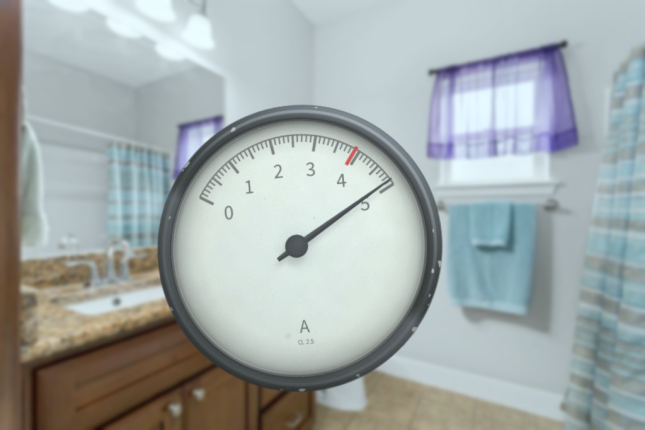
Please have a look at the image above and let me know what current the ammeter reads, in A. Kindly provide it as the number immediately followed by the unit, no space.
4.9A
